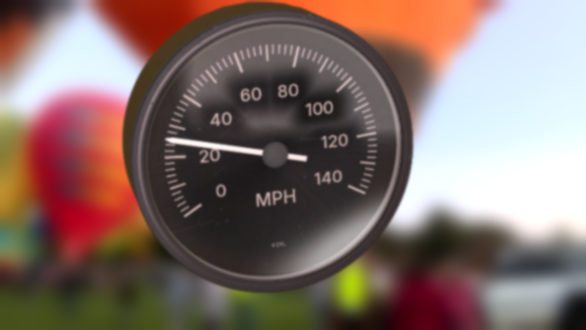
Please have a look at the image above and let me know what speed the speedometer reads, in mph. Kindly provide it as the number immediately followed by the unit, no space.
26mph
